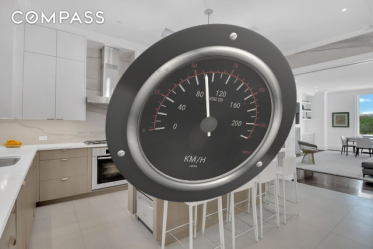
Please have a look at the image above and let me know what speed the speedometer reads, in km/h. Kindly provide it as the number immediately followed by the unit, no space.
90km/h
